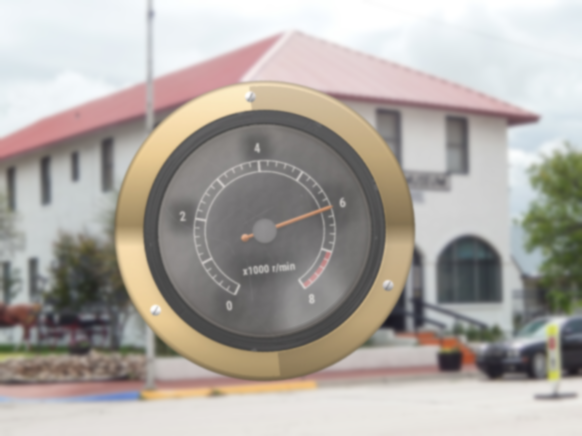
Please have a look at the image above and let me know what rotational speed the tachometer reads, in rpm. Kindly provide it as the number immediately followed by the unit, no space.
6000rpm
